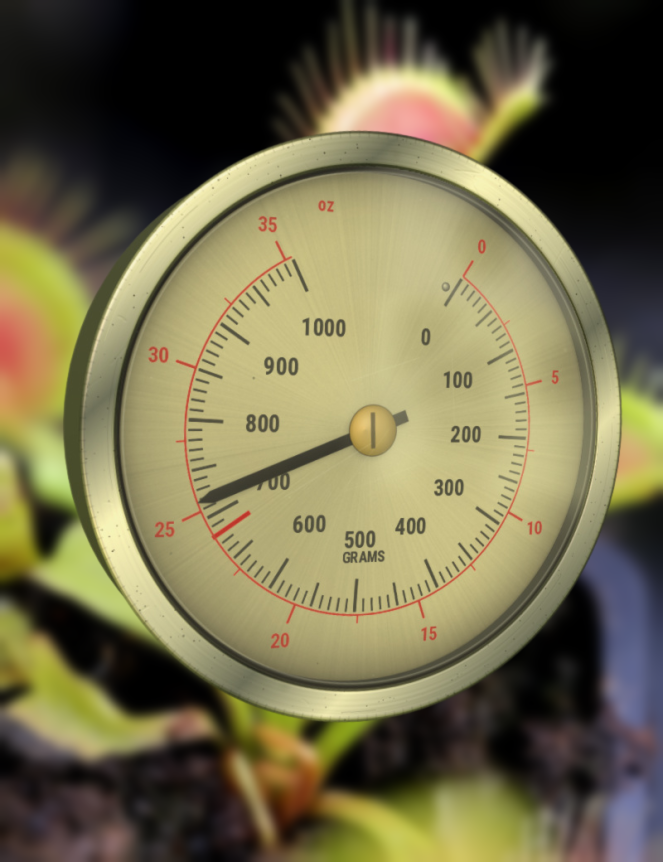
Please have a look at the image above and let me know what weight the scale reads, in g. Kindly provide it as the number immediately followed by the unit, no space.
720g
